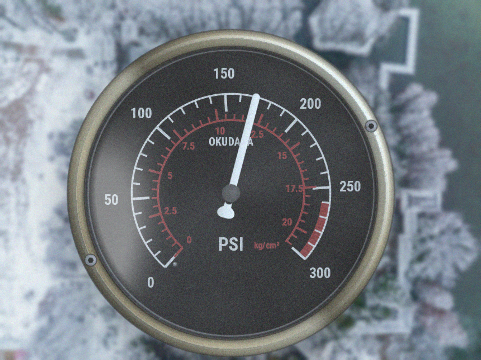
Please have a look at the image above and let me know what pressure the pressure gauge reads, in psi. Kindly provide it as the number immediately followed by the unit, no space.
170psi
